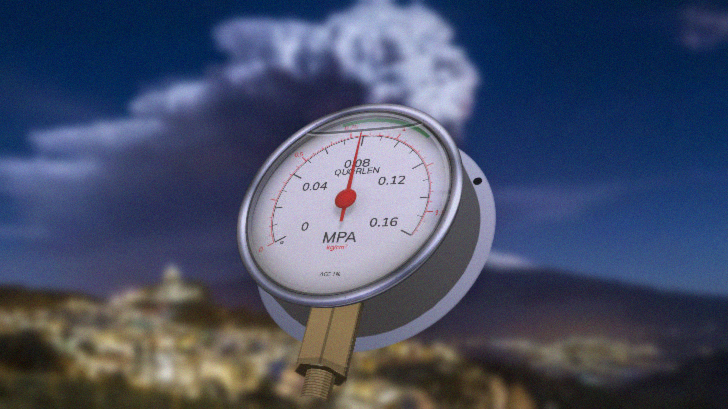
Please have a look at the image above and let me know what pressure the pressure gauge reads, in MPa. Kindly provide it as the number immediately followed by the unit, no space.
0.08MPa
